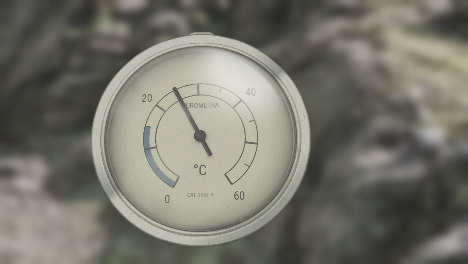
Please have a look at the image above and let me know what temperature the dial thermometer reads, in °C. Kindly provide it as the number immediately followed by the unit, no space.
25°C
